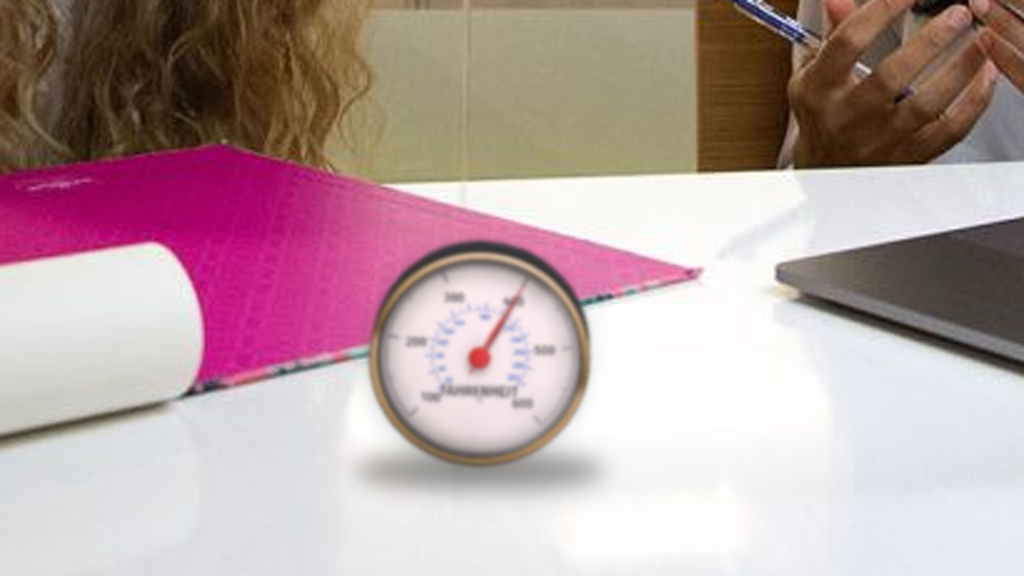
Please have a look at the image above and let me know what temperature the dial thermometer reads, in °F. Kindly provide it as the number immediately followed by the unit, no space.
400°F
